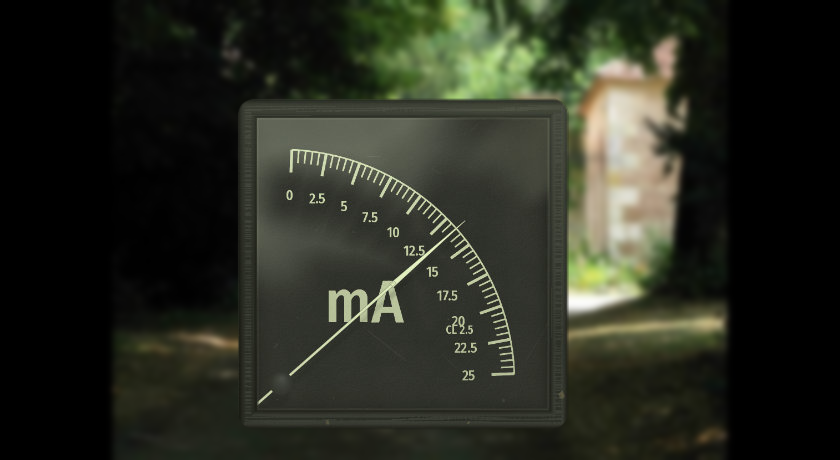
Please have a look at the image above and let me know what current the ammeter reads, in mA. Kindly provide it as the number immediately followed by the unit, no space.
13.5mA
